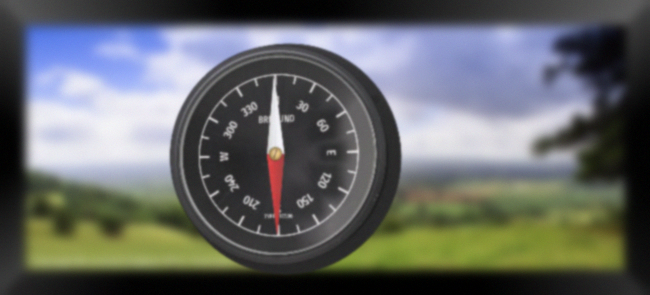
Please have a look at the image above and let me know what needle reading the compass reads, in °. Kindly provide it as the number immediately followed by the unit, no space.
180°
